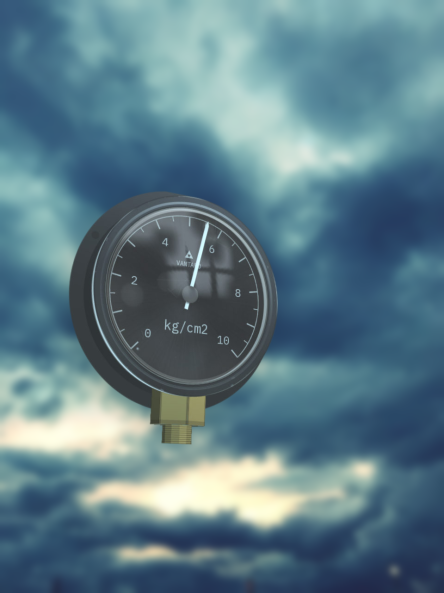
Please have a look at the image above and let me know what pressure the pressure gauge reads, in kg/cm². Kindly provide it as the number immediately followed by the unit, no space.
5.5kg/cm²
